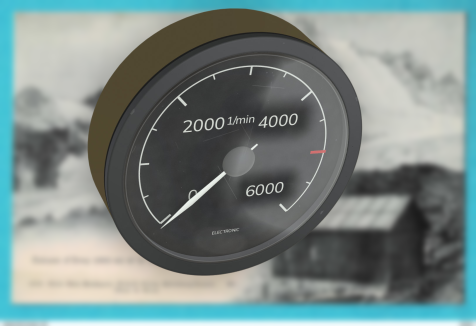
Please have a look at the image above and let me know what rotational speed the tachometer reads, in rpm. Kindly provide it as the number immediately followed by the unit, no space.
0rpm
